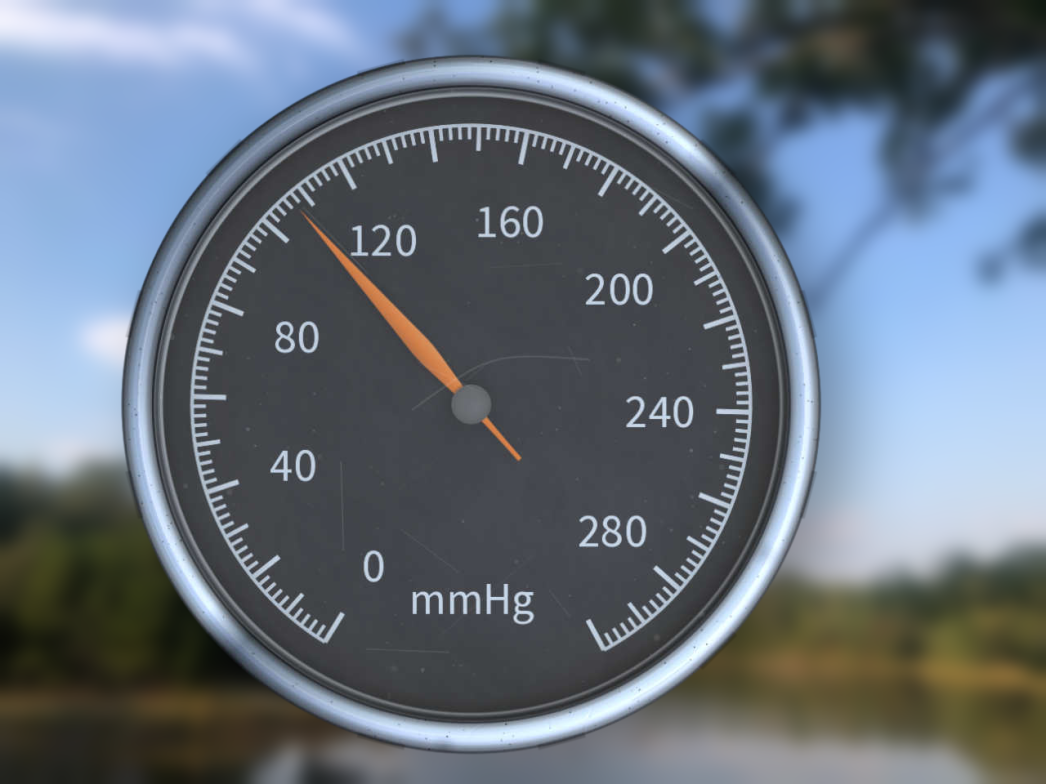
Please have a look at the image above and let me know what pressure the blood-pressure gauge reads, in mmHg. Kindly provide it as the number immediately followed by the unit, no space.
107mmHg
